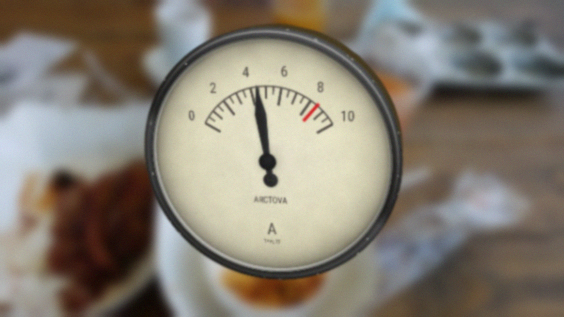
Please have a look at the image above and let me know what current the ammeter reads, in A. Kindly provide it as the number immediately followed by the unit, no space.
4.5A
